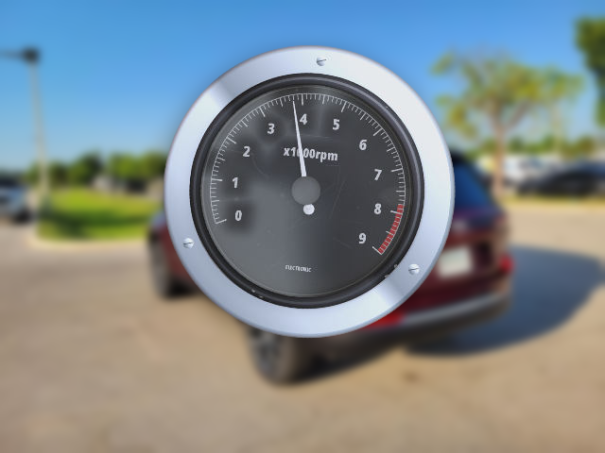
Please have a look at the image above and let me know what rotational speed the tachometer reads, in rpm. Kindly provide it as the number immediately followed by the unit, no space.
3800rpm
